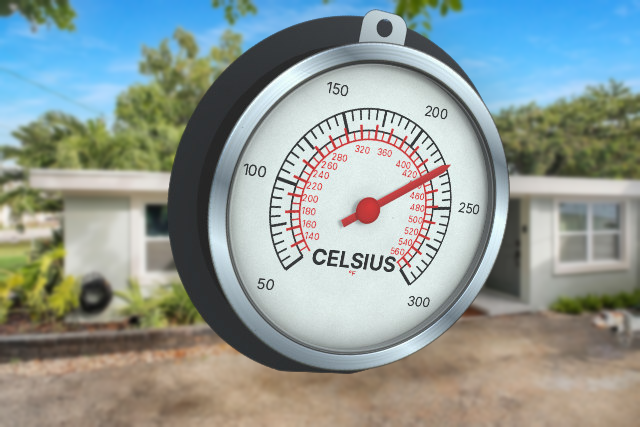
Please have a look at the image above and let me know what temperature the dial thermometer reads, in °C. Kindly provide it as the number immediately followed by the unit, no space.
225°C
